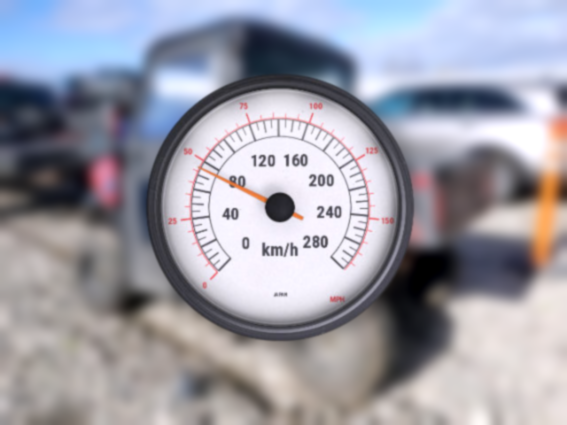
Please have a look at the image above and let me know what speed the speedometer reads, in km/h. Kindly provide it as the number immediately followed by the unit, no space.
75km/h
